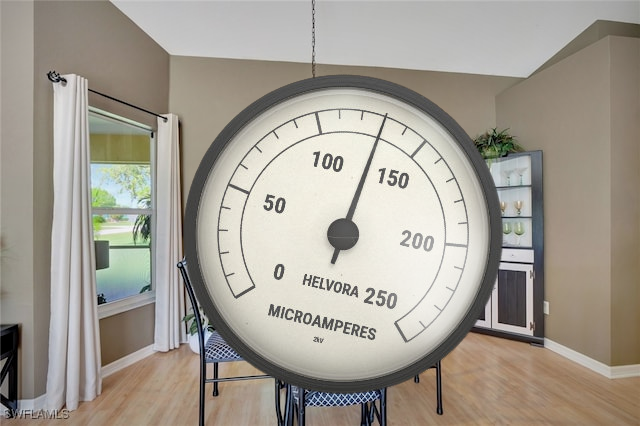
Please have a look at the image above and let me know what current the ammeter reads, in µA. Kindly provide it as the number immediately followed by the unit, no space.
130µA
